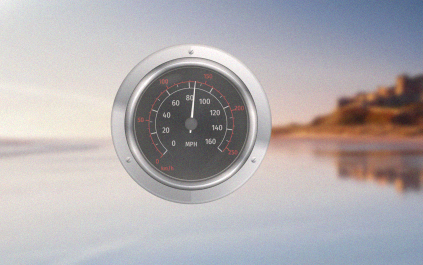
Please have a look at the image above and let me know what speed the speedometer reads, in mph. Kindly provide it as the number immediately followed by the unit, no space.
85mph
